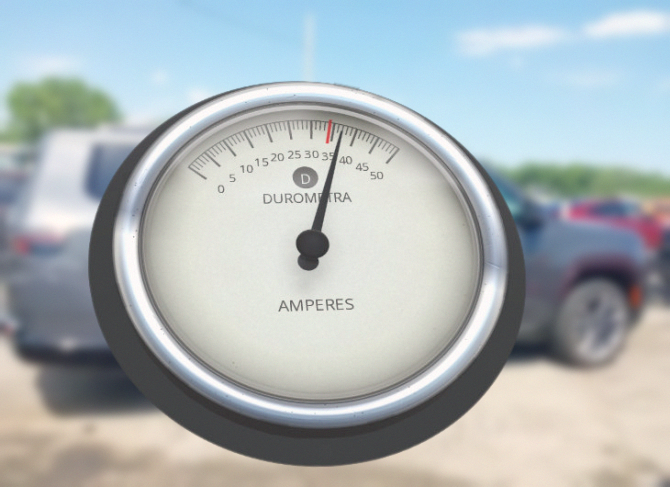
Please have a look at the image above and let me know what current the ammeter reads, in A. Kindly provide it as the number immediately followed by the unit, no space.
37A
